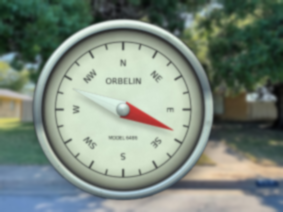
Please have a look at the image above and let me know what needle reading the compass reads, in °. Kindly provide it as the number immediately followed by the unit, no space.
112.5°
